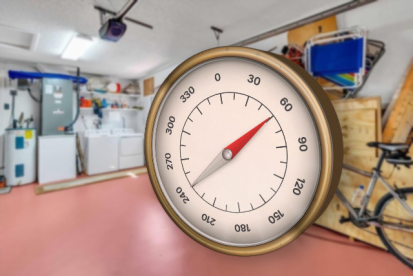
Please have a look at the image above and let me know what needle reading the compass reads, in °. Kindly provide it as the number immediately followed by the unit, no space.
60°
